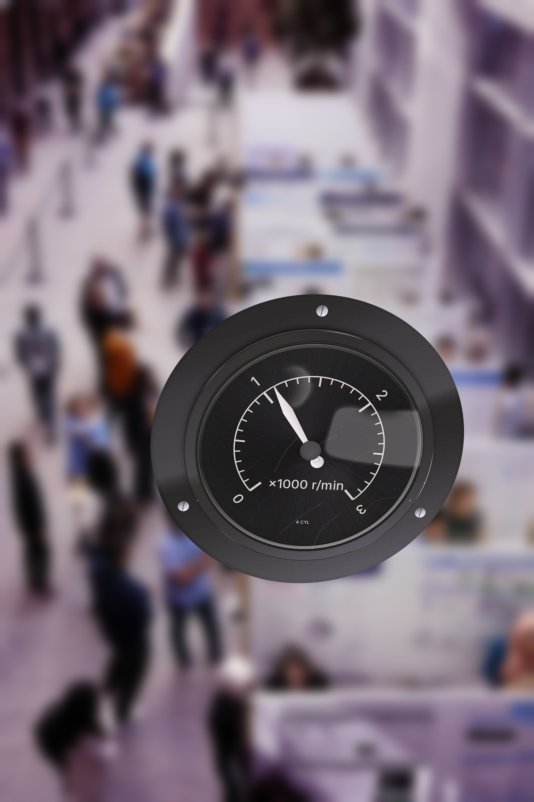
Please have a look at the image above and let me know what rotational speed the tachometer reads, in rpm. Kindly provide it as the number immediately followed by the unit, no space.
1100rpm
